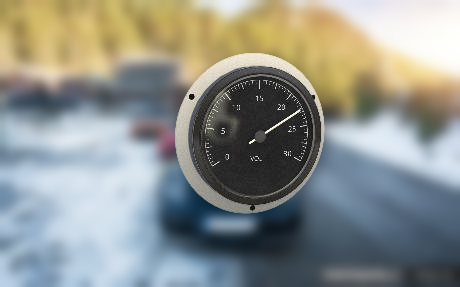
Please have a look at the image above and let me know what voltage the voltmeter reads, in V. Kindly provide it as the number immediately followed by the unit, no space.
22.5V
